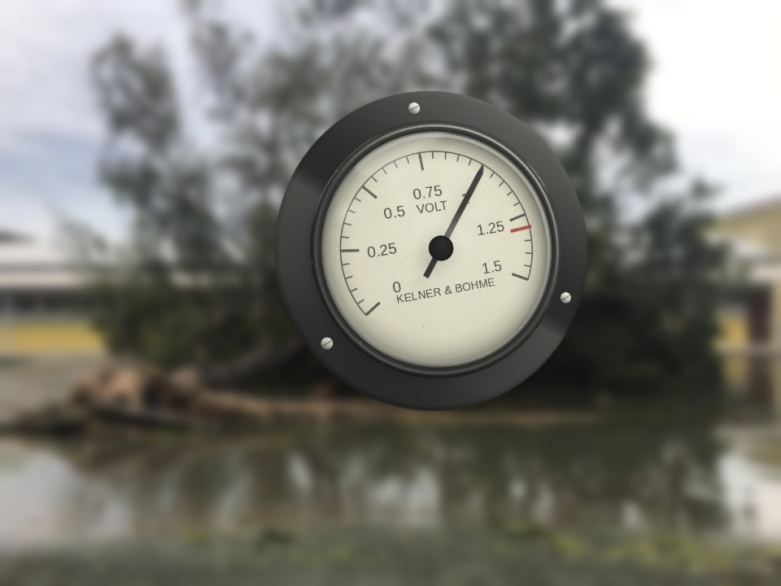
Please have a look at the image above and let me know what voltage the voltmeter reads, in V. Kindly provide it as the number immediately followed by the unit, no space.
1V
